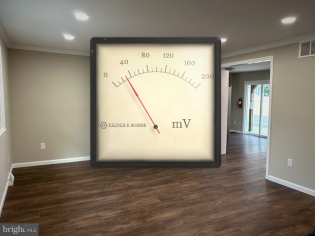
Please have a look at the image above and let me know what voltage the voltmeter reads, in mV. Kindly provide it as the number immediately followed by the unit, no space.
30mV
